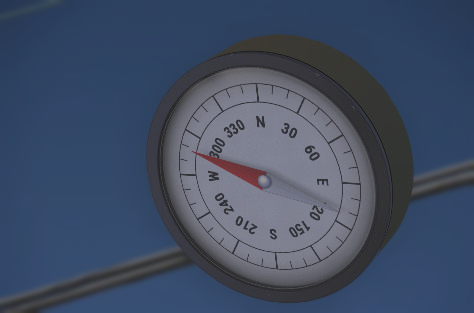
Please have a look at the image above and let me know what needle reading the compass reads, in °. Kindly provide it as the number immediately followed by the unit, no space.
290°
